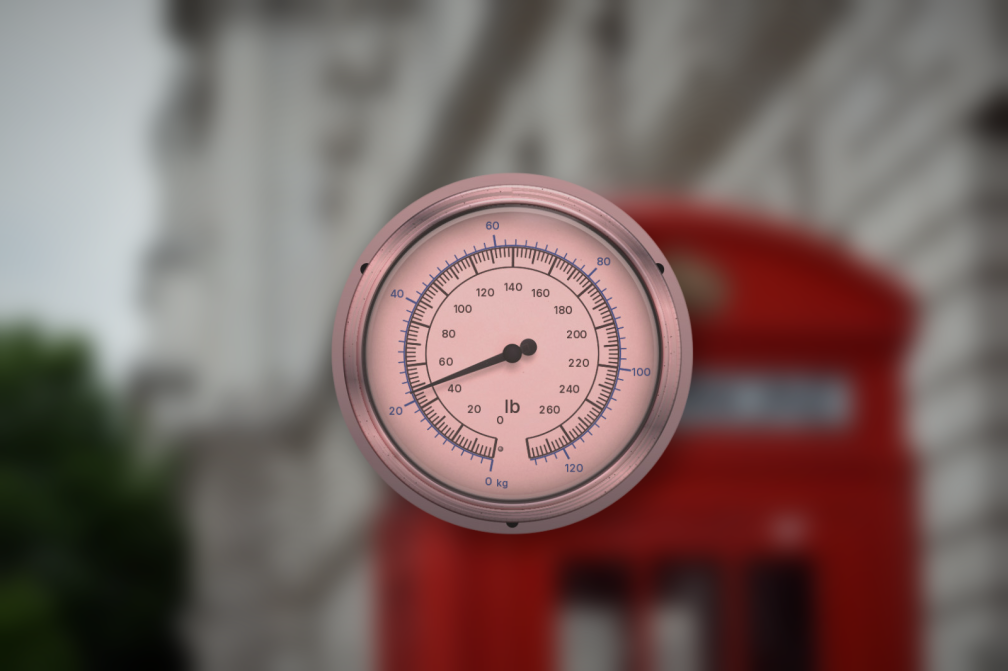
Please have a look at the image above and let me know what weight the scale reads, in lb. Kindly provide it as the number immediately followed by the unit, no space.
48lb
